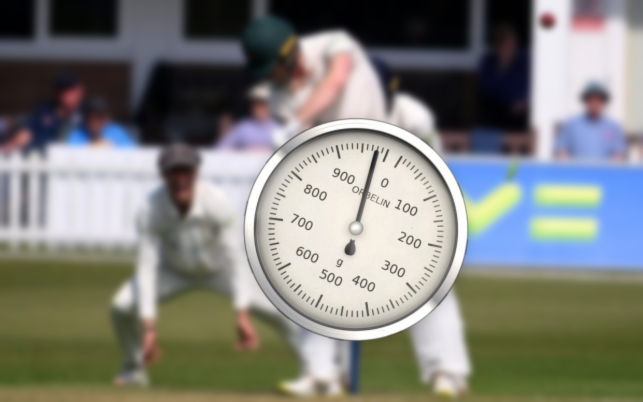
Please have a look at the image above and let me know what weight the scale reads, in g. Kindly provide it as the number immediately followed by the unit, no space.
980g
